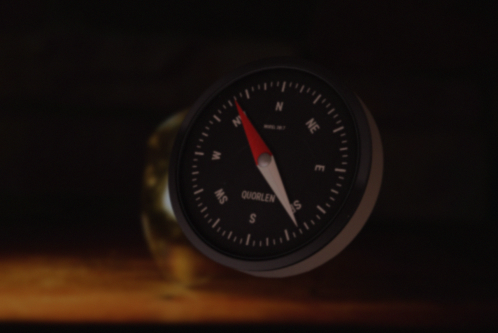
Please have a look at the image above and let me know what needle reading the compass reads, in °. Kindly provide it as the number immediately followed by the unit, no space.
320°
